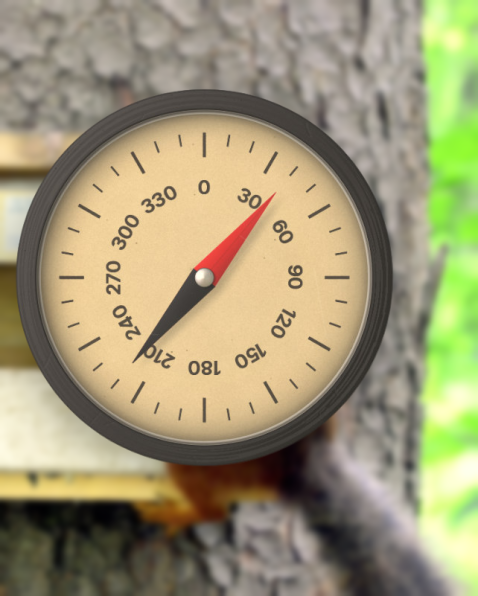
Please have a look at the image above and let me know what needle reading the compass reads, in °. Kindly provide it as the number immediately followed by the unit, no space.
40°
